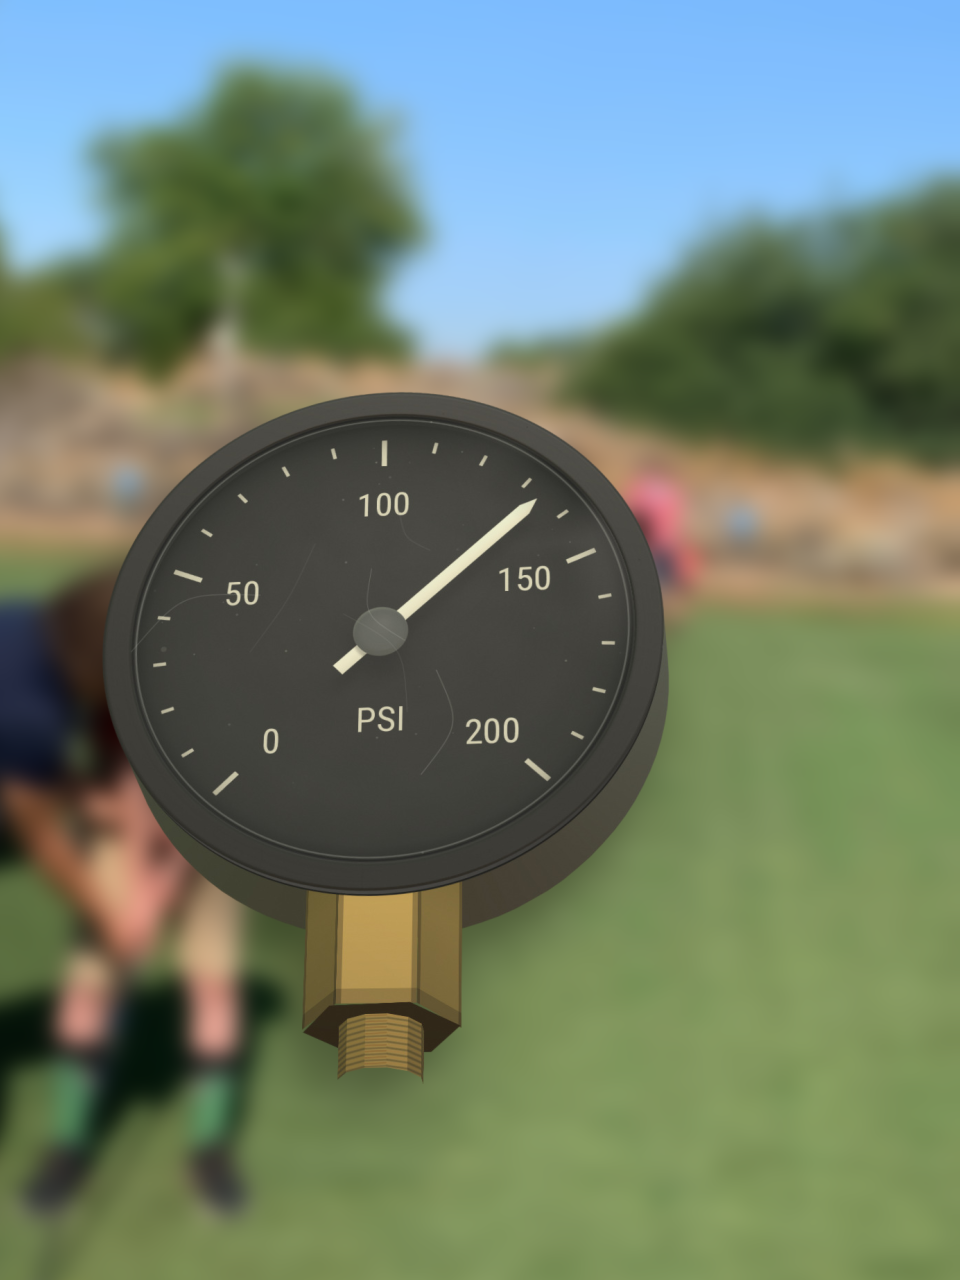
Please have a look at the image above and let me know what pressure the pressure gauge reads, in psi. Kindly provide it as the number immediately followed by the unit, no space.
135psi
